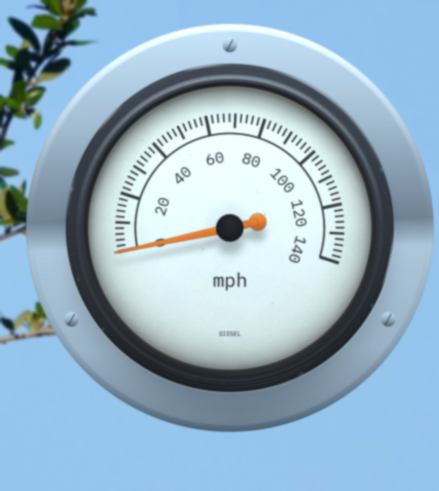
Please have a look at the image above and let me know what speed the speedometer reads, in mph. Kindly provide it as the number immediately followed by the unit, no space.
0mph
